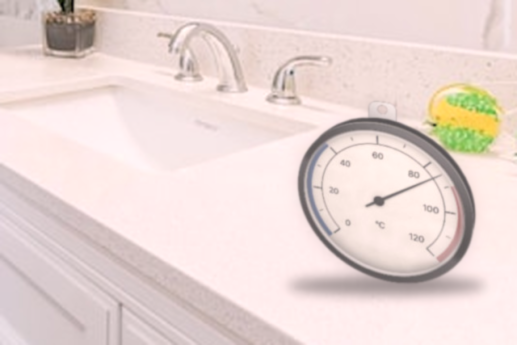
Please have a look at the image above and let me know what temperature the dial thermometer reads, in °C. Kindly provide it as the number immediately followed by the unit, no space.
85°C
